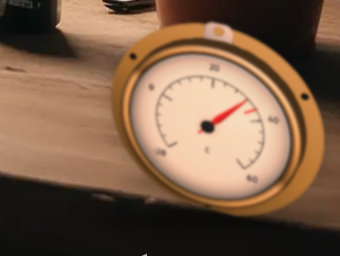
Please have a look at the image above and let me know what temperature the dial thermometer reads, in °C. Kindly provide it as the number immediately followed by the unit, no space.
32°C
